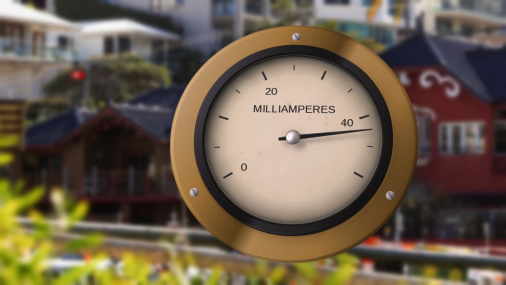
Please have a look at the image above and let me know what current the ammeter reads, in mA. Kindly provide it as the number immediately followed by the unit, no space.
42.5mA
